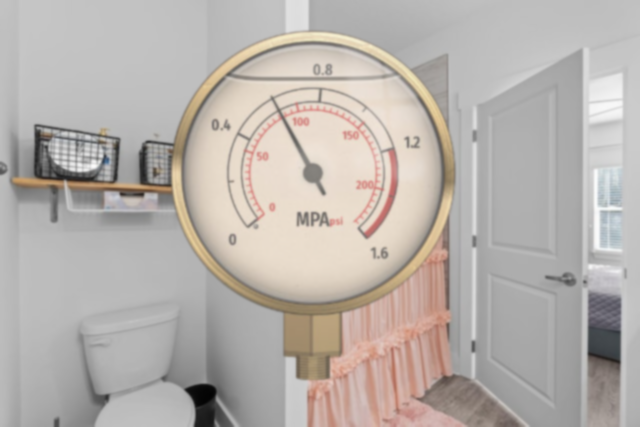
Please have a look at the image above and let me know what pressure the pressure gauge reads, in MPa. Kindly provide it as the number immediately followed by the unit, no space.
0.6MPa
